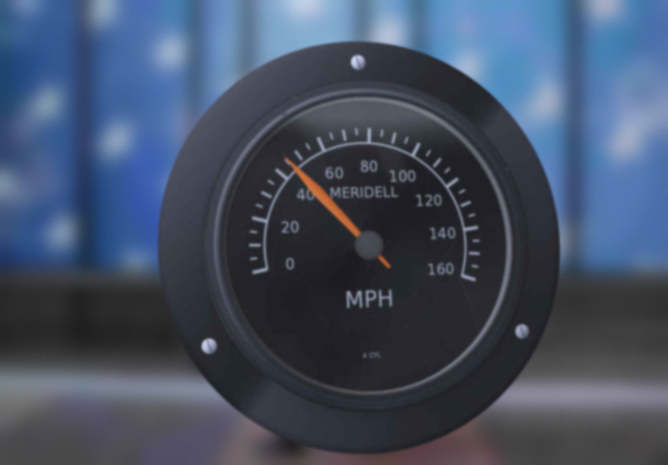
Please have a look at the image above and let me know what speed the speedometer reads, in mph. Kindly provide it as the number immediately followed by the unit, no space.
45mph
